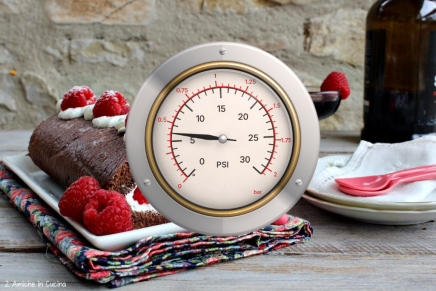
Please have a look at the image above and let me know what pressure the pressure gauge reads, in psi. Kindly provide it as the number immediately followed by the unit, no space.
6psi
